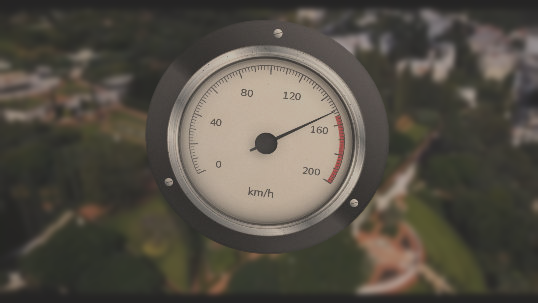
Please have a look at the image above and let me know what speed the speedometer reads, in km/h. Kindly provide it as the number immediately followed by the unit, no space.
150km/h
